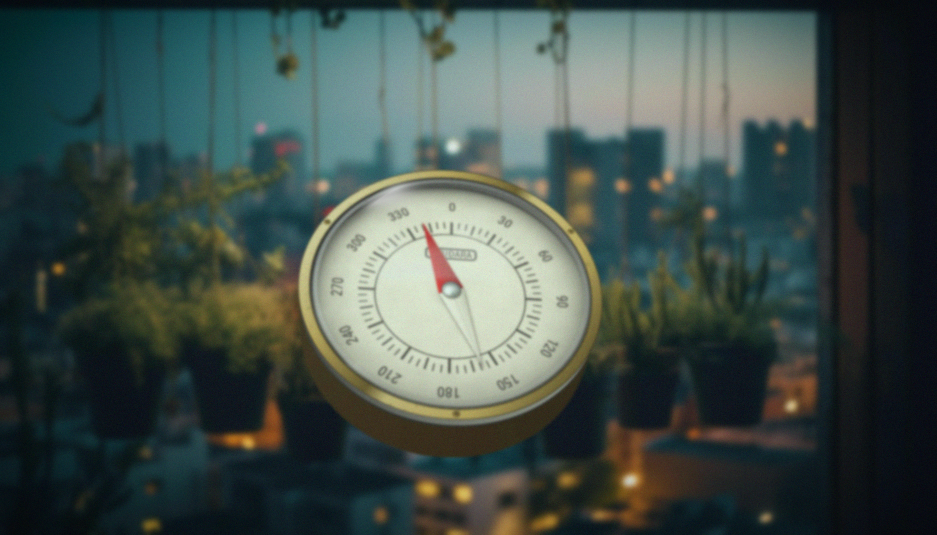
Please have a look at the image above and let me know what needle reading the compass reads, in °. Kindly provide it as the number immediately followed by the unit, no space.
340°
